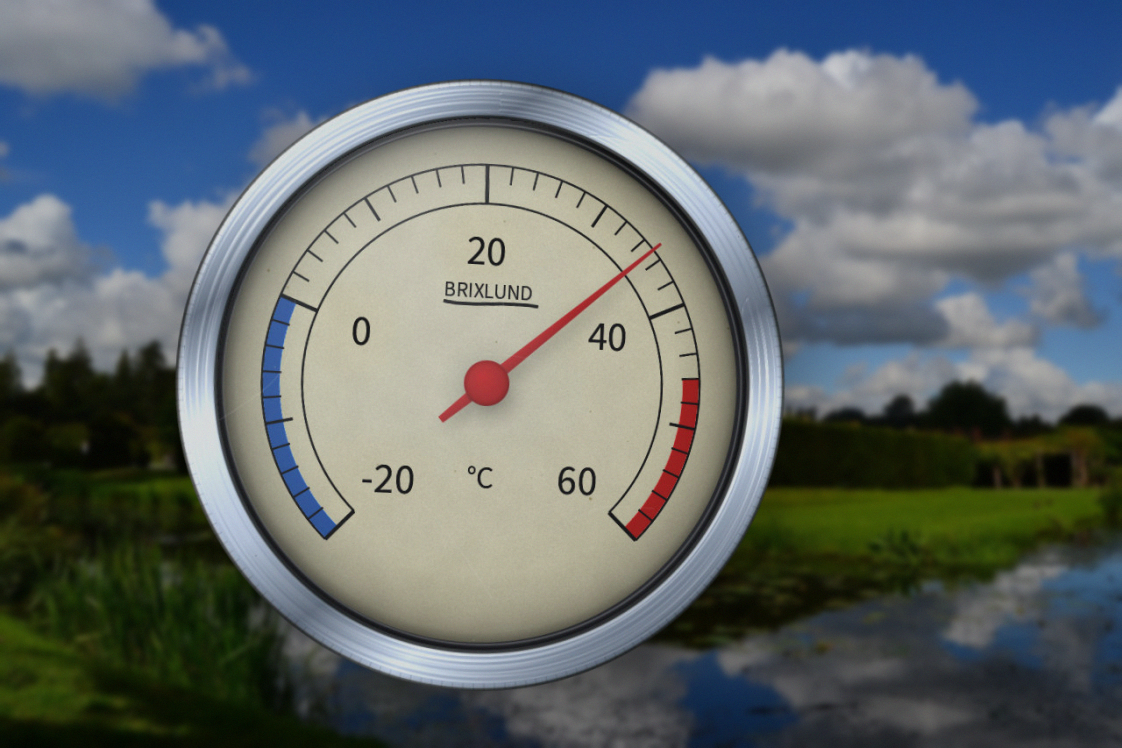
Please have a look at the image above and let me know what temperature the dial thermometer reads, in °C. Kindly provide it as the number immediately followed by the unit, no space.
35°C
